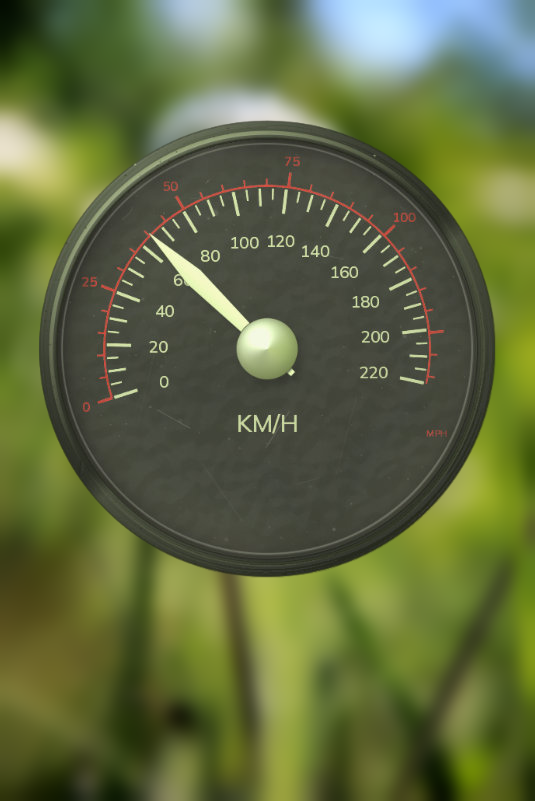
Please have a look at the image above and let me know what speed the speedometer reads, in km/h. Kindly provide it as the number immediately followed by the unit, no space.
65km/h
